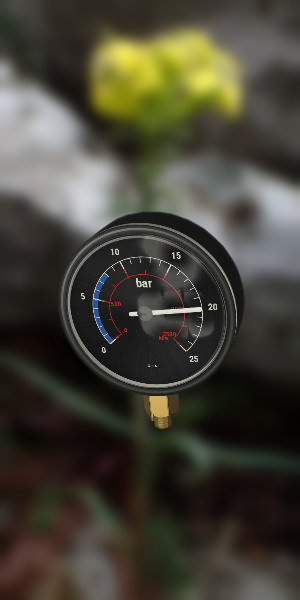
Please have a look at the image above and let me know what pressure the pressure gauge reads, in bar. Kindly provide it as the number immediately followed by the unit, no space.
20bar
